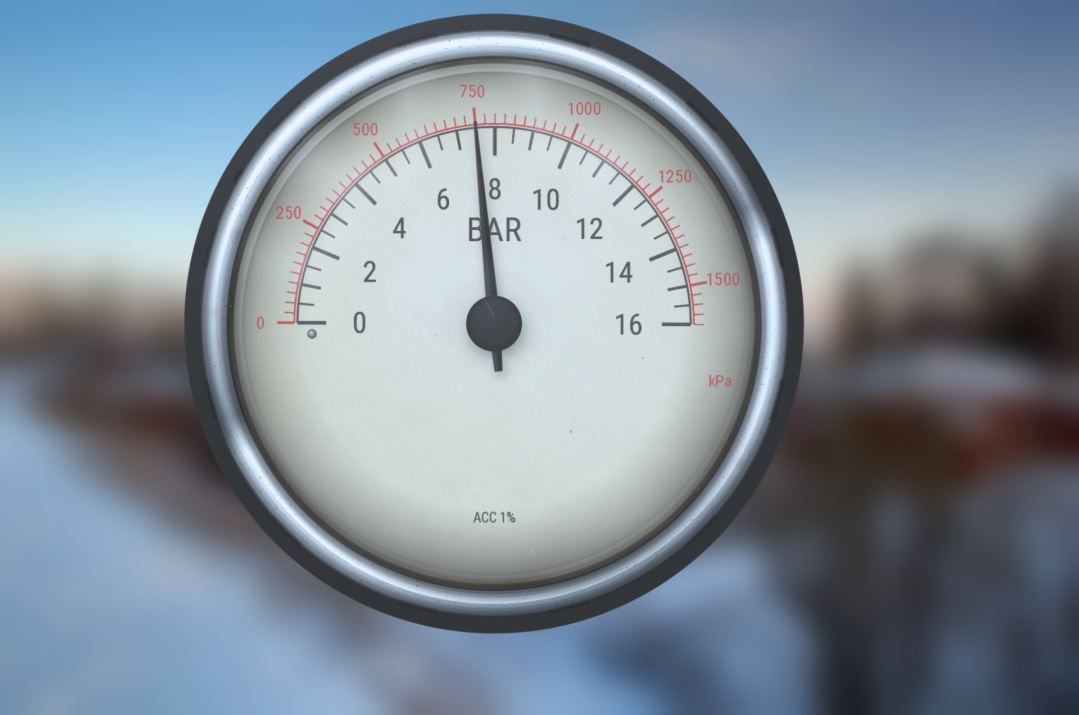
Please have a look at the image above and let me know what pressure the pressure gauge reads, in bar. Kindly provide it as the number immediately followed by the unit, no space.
7.5bar
